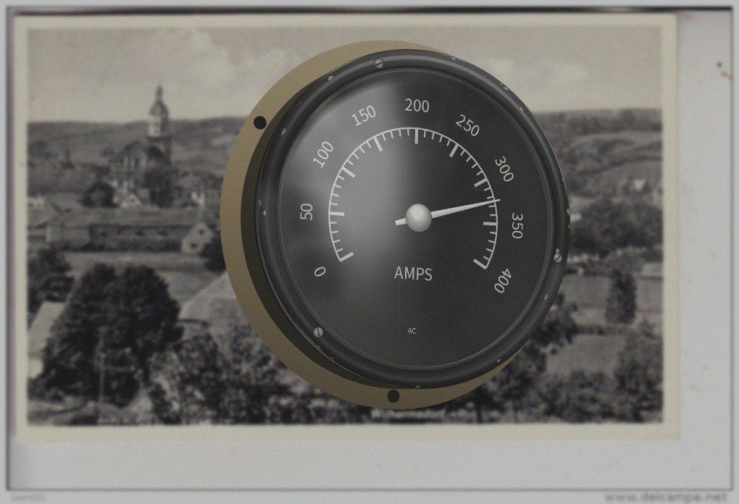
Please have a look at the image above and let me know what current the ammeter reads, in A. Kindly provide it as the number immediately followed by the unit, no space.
325A
